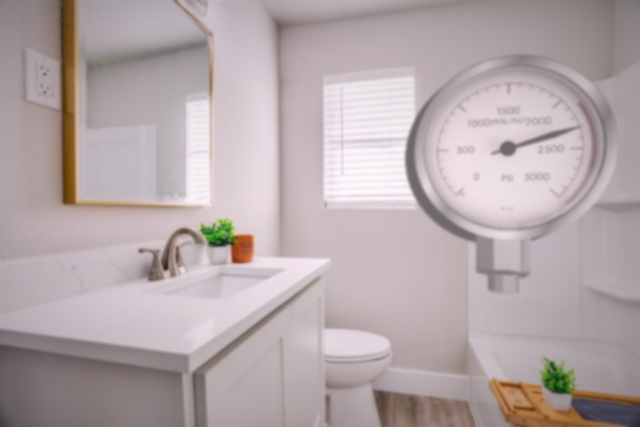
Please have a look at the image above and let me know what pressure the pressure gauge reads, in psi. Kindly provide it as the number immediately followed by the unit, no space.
2300psi
